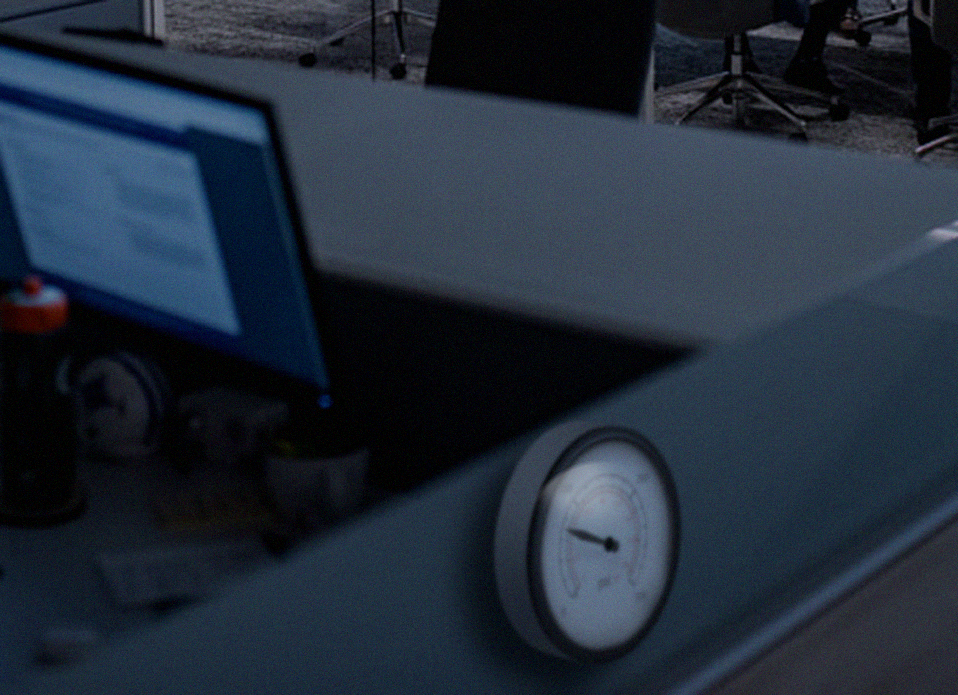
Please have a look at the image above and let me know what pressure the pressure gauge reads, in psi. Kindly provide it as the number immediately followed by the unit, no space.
70psi
